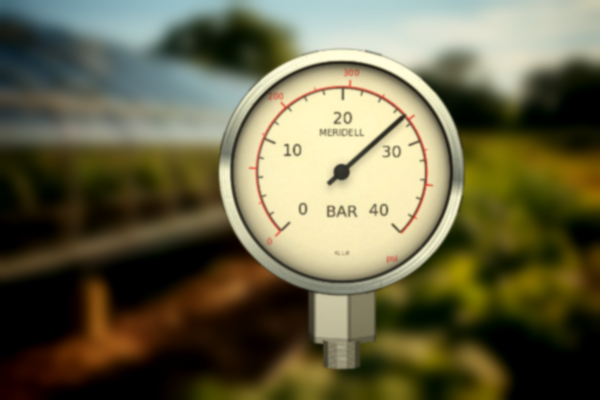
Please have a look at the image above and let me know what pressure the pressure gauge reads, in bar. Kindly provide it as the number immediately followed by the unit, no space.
27bar
